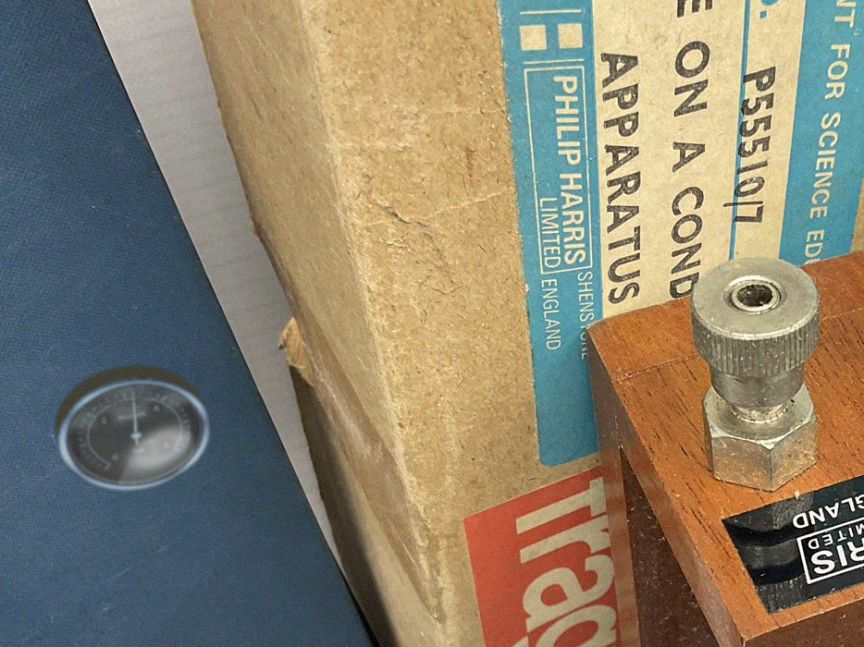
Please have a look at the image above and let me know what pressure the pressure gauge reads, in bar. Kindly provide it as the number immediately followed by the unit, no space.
3.2bar
